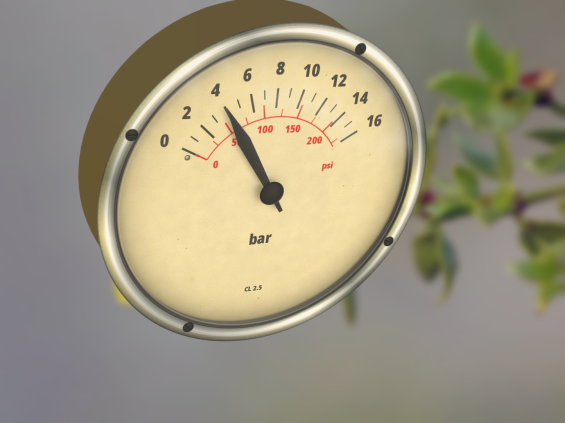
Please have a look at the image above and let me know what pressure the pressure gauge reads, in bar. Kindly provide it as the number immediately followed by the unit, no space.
4bar
